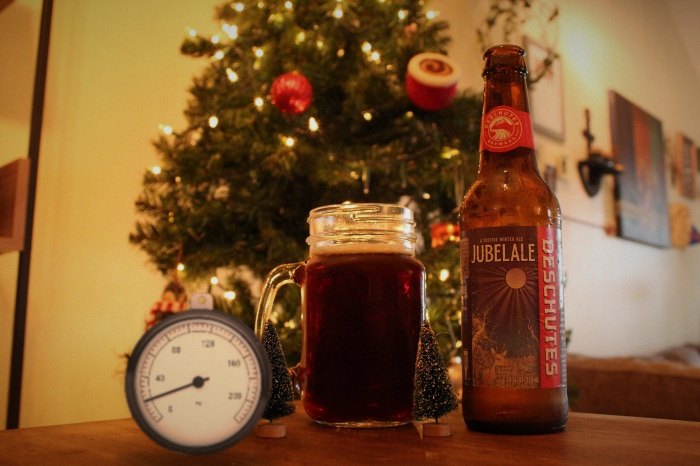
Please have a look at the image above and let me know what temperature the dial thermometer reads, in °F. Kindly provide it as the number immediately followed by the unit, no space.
20°F
